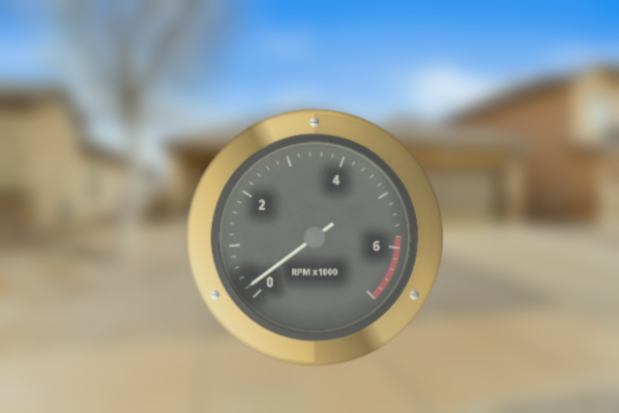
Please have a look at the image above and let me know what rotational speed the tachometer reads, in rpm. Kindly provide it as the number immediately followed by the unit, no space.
200rpm
